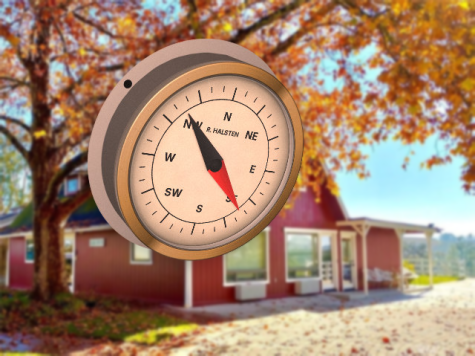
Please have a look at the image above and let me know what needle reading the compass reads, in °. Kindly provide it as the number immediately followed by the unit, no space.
135°
